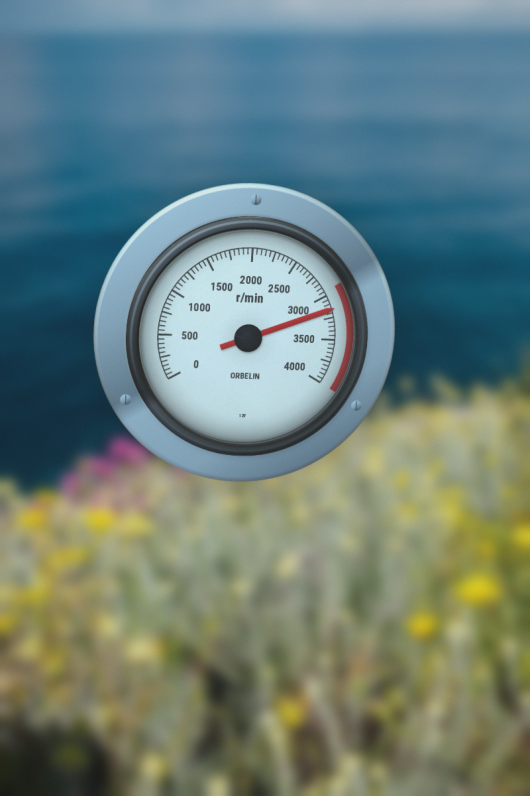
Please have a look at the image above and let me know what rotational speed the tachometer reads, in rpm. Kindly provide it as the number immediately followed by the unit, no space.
3150rpm
